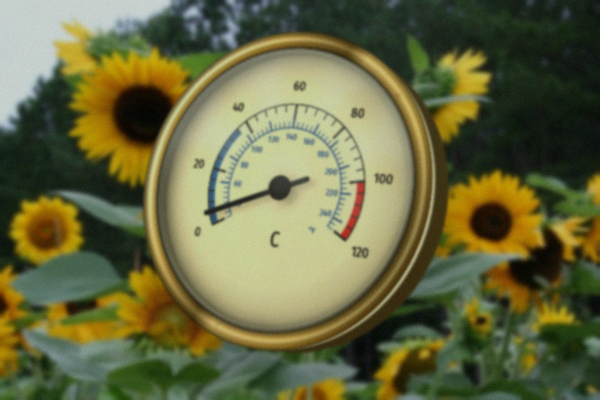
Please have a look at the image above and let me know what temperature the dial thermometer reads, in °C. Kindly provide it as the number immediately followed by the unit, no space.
4°C
